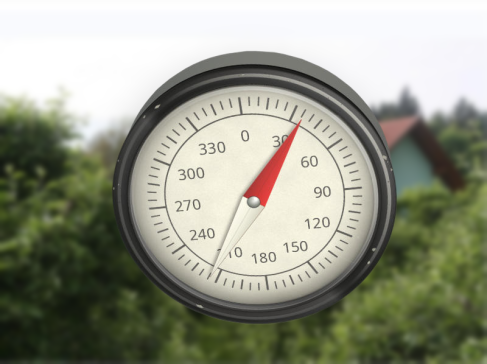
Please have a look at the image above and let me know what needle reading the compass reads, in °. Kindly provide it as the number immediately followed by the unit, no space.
35°
